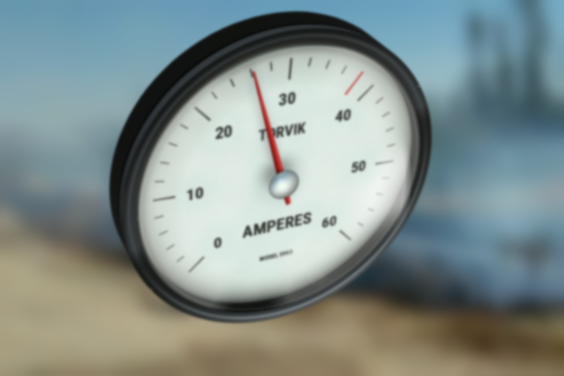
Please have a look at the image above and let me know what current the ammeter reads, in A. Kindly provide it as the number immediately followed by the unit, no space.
26A
